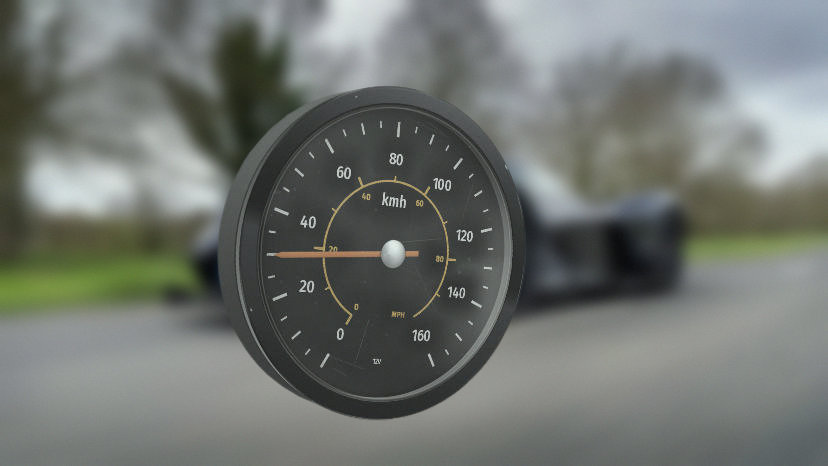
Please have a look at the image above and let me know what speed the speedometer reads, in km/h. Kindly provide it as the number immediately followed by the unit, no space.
30km/h
